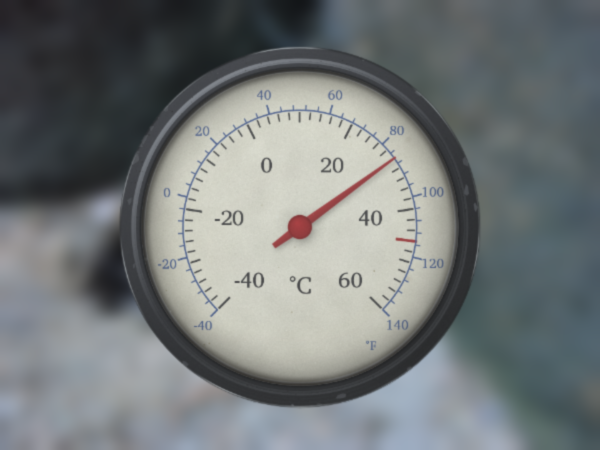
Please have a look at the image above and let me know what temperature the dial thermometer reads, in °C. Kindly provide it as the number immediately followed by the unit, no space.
30°C
